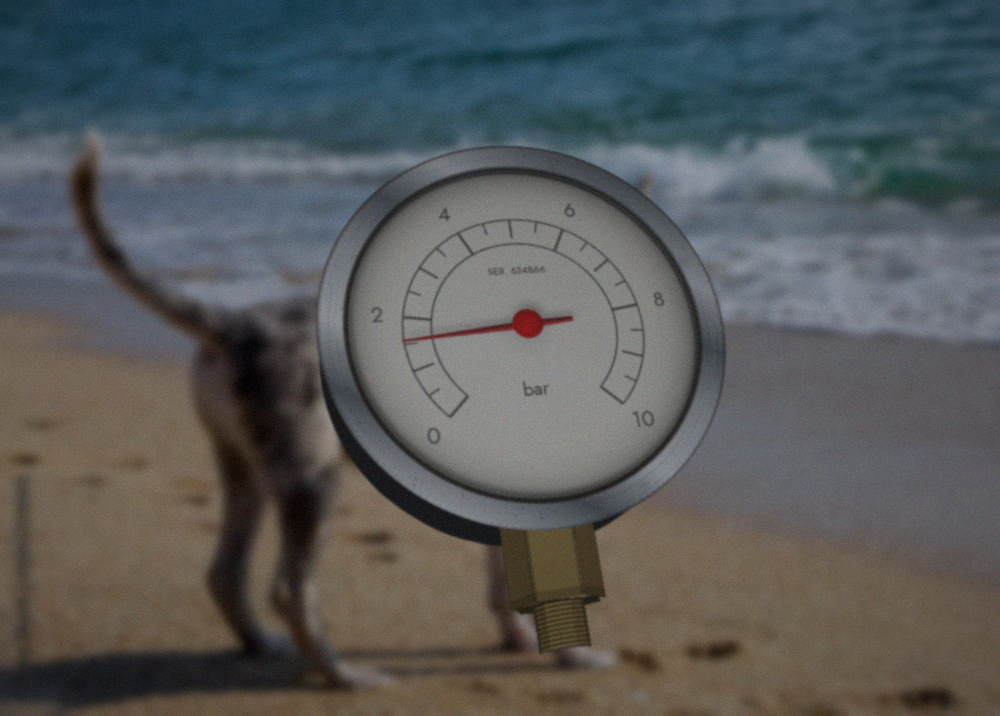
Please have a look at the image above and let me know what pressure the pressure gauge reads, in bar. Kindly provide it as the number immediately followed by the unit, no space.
1.5bar
